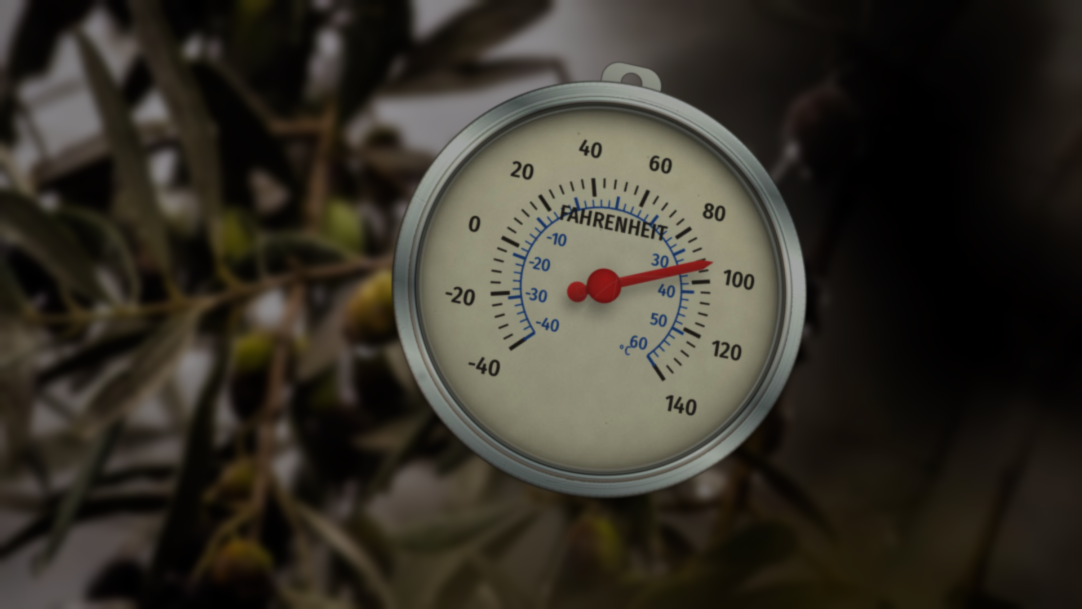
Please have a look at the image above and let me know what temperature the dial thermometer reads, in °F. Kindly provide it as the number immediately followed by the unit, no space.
94°F
